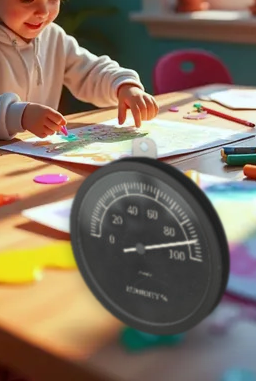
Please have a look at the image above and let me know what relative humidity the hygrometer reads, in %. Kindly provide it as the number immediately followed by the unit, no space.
90%
